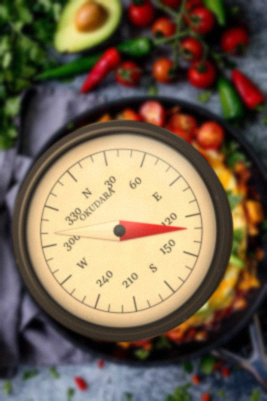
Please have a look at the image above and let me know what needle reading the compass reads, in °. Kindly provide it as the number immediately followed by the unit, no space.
130°
